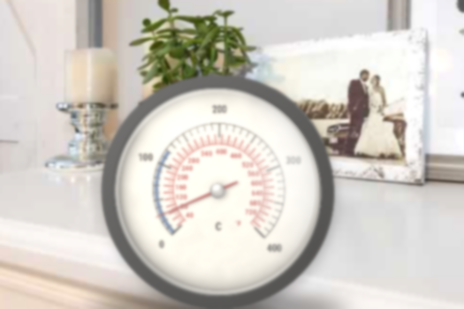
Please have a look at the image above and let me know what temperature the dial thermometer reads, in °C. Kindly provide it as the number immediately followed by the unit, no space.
30°C
